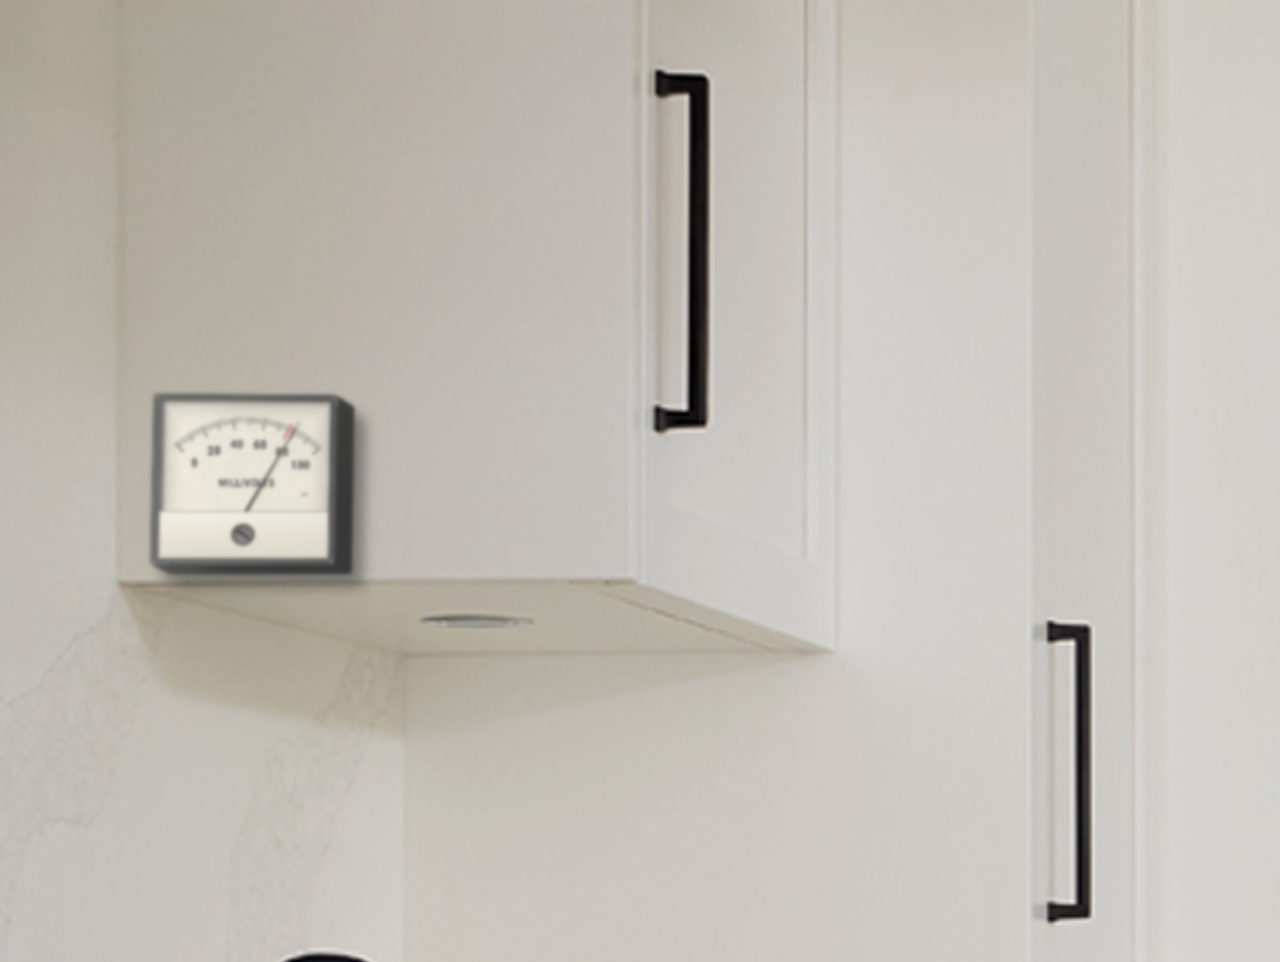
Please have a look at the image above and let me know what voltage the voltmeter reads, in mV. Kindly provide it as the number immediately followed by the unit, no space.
80mV
